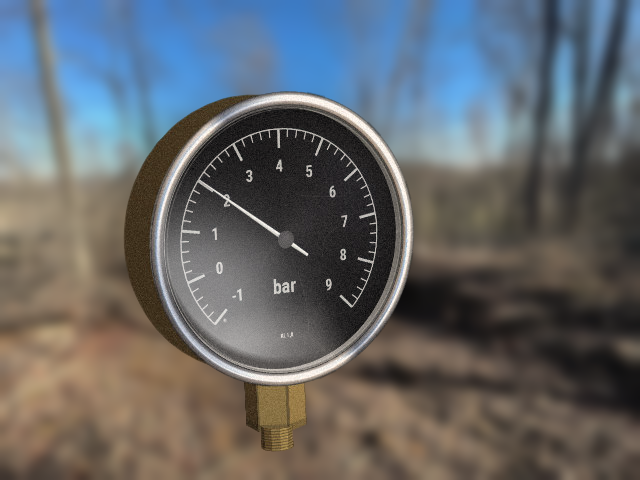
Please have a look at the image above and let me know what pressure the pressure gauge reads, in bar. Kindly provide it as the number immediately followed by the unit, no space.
2bar
